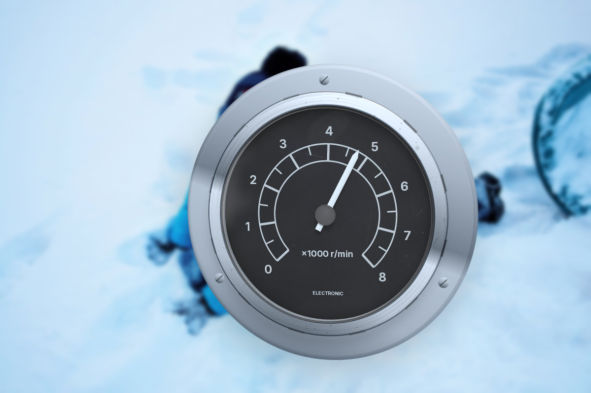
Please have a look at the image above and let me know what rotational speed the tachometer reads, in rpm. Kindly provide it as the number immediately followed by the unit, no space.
4750rpm
